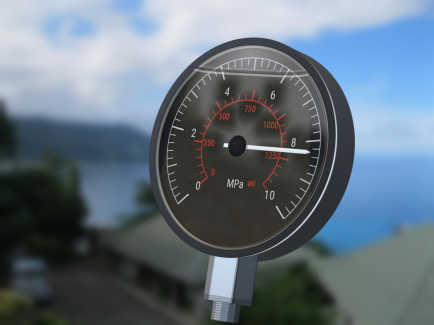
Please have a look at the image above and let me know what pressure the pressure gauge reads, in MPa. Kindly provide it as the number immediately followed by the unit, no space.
8.3MPa
